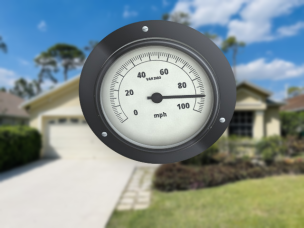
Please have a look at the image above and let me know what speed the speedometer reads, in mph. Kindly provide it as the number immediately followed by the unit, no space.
90mph
